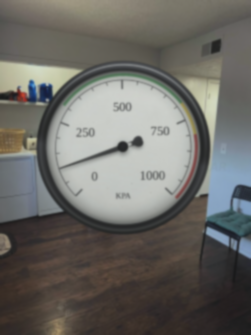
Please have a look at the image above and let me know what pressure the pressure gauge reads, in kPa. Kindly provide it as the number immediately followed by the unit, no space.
100kPa
